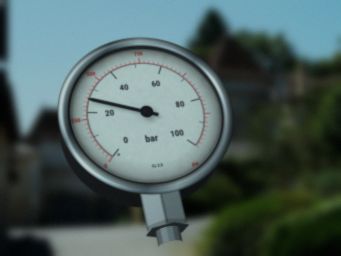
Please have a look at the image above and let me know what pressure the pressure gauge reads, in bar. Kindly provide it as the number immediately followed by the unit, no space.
25bar
